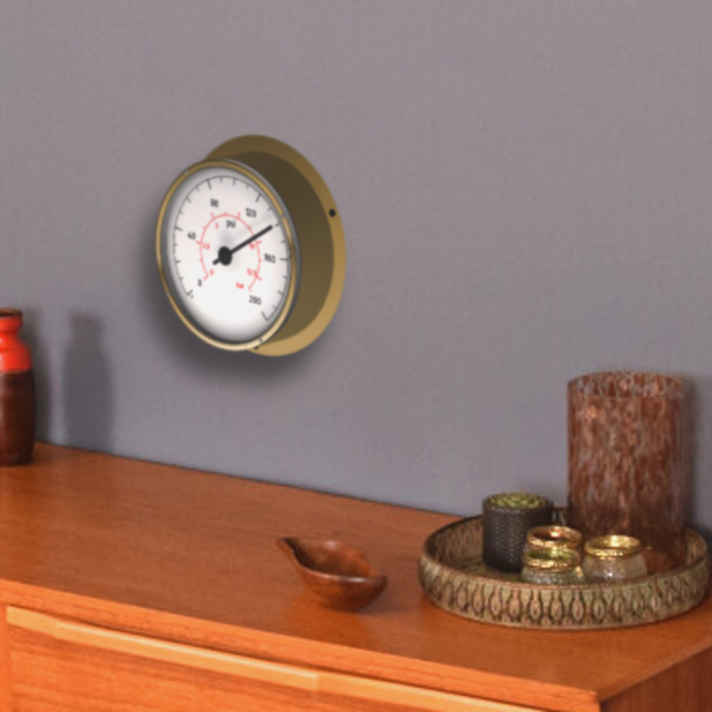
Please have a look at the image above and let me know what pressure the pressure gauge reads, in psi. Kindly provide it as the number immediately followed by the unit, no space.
140psi
